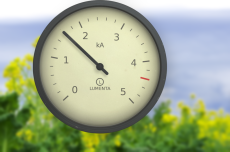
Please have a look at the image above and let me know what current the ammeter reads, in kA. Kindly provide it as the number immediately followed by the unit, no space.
1.6kA
